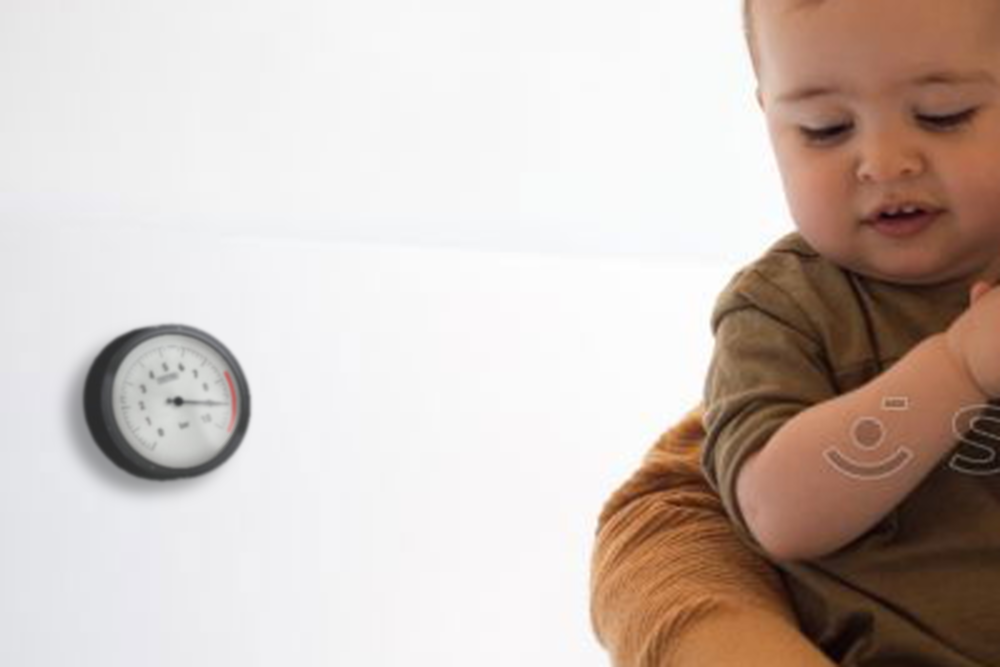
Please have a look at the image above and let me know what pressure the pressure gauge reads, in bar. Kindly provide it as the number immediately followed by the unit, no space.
9bar
